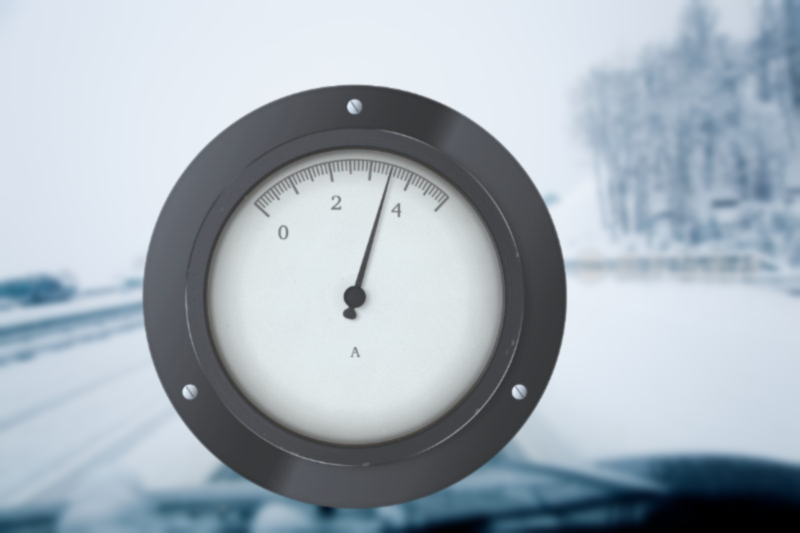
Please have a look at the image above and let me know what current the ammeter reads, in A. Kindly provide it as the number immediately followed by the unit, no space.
3.5A
